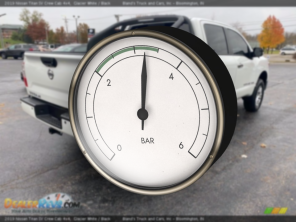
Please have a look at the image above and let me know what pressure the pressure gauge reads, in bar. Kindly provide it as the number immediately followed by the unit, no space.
3.25bar
